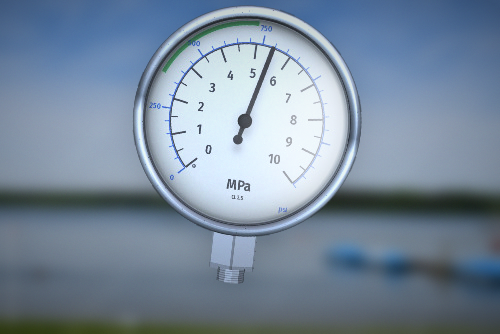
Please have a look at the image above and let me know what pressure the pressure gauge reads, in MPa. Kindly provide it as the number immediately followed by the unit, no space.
5.5MPa
